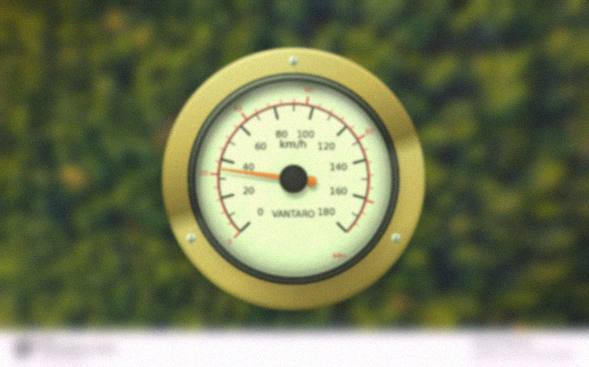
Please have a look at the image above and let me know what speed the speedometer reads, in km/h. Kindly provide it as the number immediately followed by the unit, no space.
35km/h
